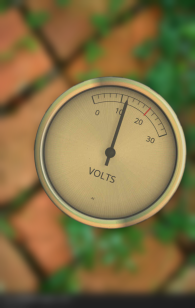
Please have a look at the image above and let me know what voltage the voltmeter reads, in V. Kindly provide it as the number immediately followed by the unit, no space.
12V
